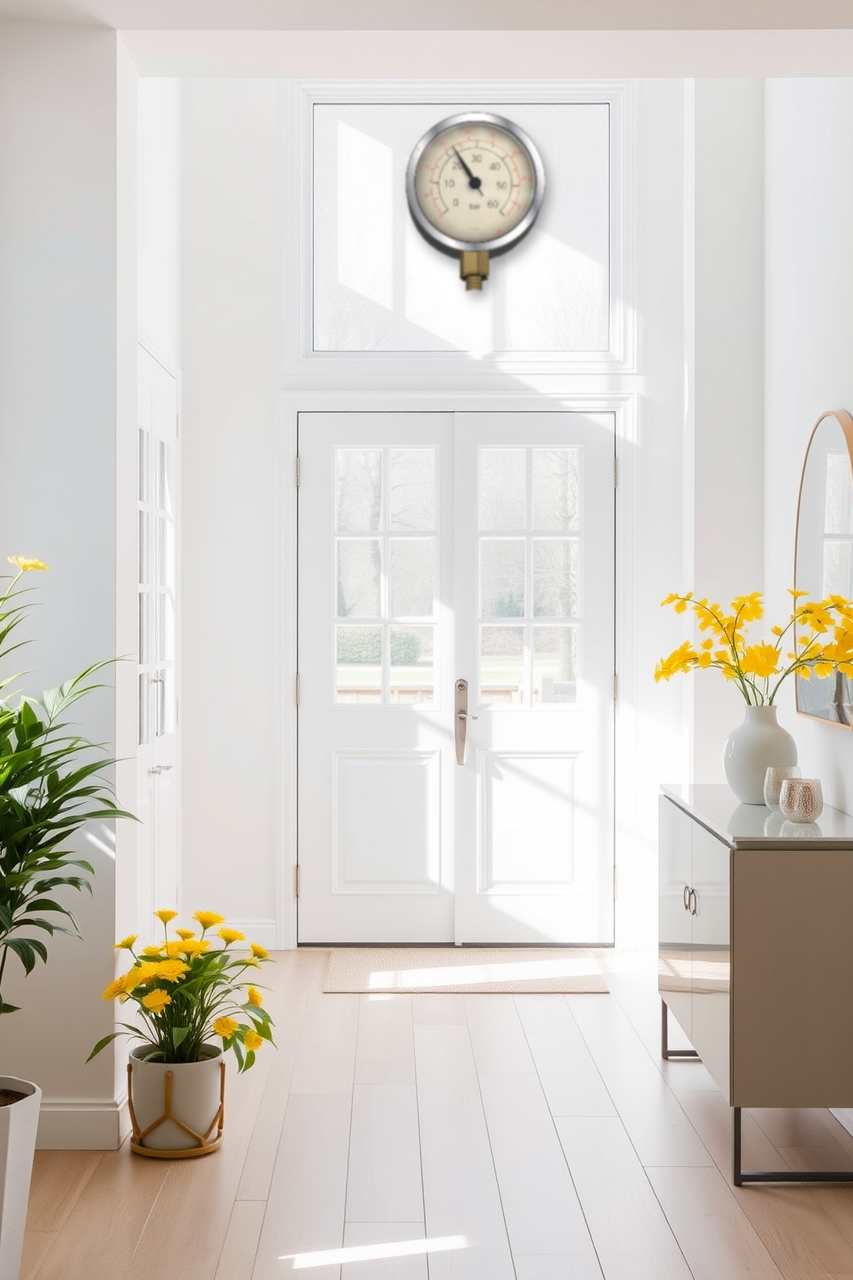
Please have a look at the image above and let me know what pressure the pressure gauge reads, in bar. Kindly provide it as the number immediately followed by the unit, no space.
22.5bar
